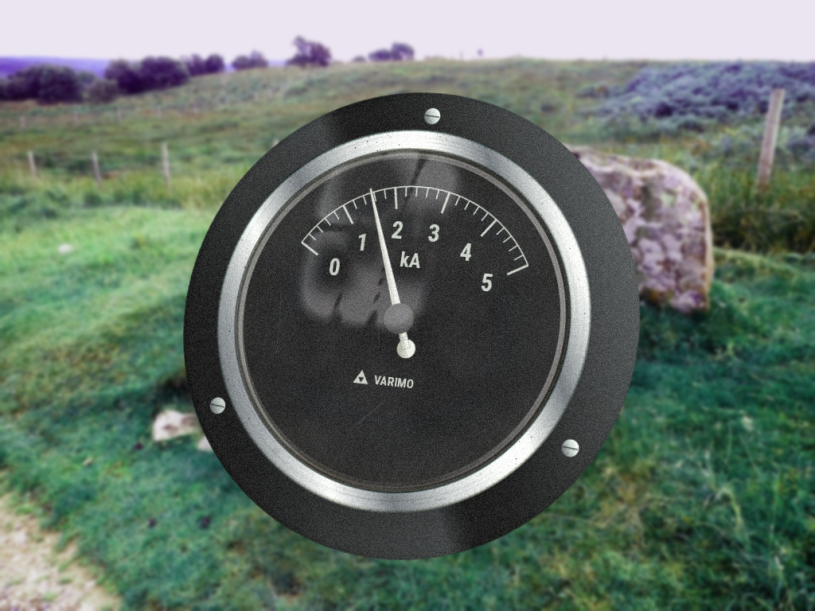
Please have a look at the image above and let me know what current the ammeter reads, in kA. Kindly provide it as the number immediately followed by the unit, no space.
1.6kA
